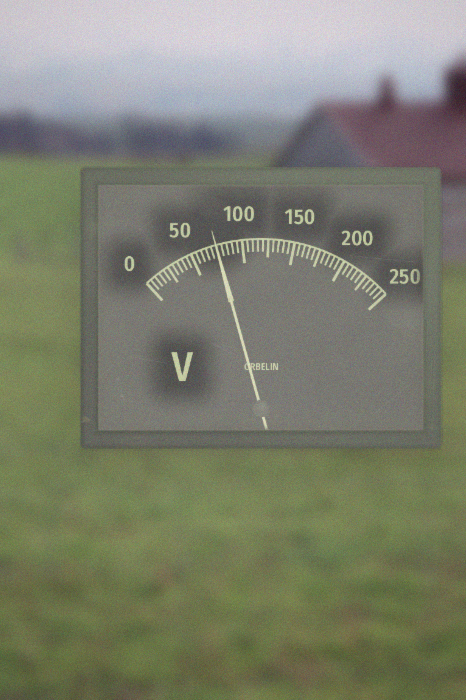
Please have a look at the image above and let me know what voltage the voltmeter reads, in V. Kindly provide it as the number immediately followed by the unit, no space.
75V
